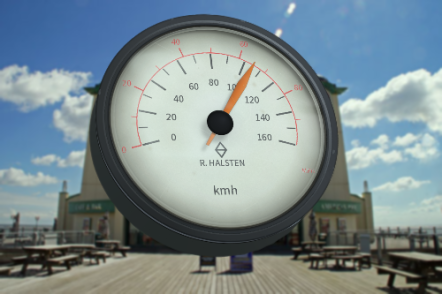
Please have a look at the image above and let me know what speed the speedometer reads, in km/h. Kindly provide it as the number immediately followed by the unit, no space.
105km/h
